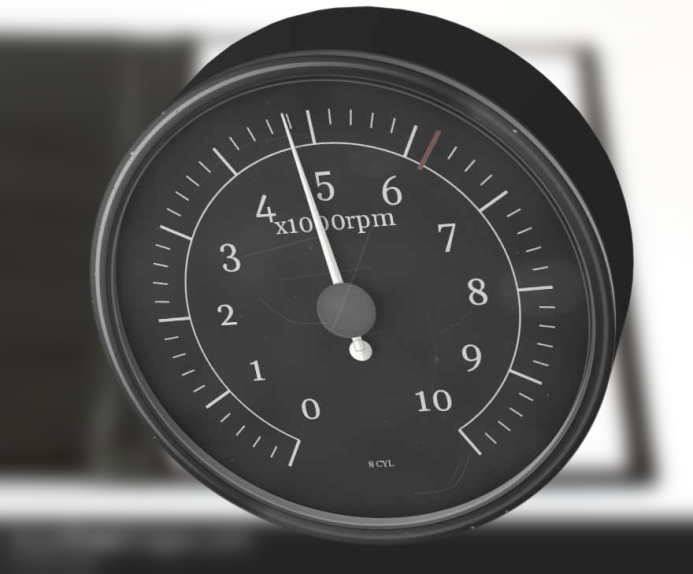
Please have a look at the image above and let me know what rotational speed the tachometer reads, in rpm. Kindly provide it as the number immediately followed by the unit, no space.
4800rpm
